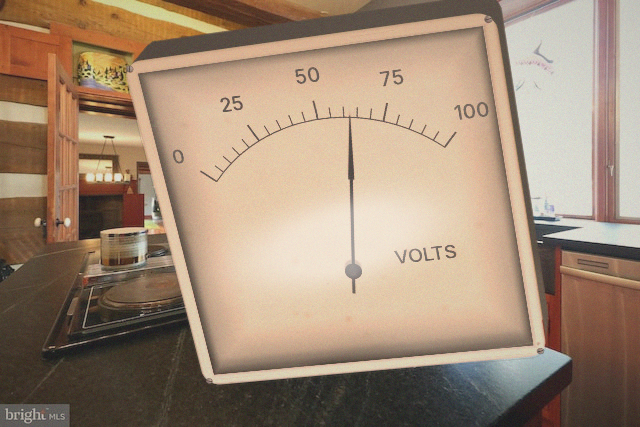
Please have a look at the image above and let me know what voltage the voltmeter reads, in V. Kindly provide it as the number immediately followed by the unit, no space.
62.5V
